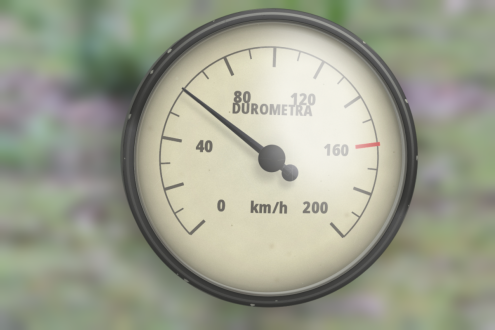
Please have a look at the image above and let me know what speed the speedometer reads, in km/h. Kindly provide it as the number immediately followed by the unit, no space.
60km/h
